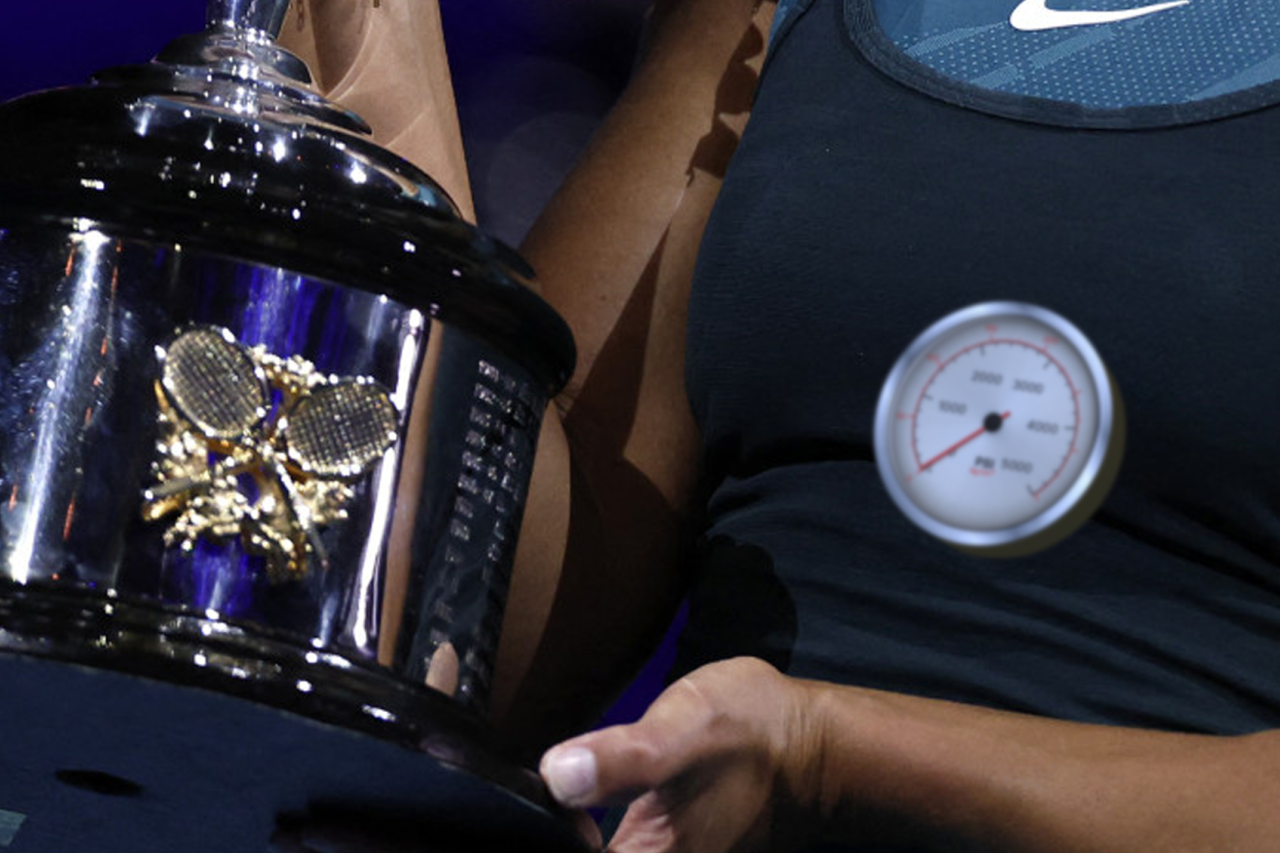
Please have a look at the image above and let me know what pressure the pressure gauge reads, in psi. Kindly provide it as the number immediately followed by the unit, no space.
0psi
